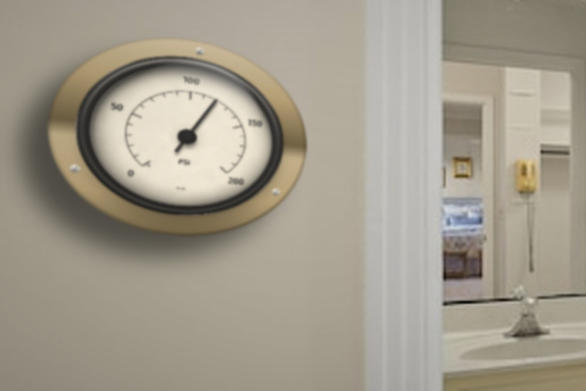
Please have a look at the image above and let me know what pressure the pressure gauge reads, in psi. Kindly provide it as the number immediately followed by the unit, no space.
120psi
